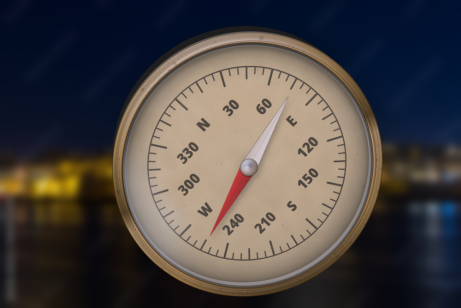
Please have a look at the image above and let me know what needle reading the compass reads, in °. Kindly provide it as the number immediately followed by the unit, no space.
255°
